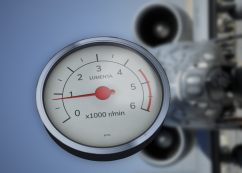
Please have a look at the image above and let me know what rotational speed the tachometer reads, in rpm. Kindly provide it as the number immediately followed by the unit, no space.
750rpm
